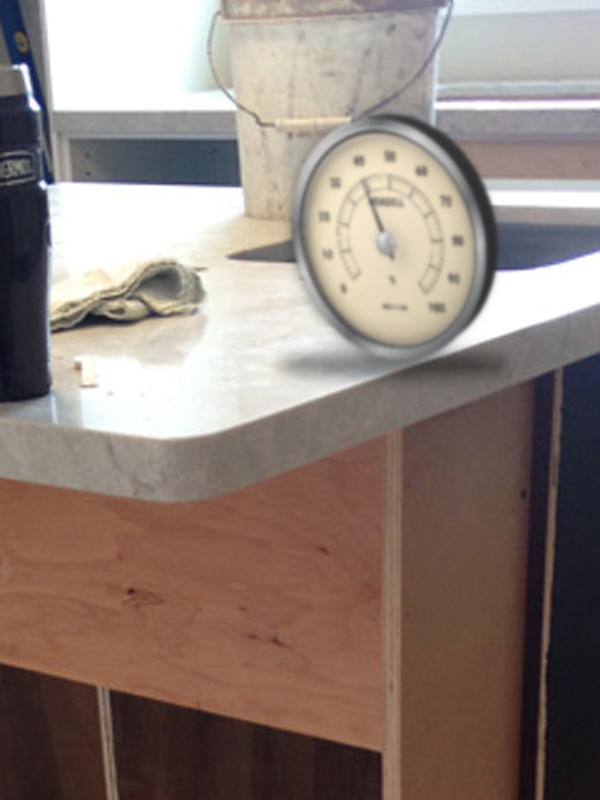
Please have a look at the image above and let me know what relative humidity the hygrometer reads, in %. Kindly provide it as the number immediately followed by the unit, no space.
40%
